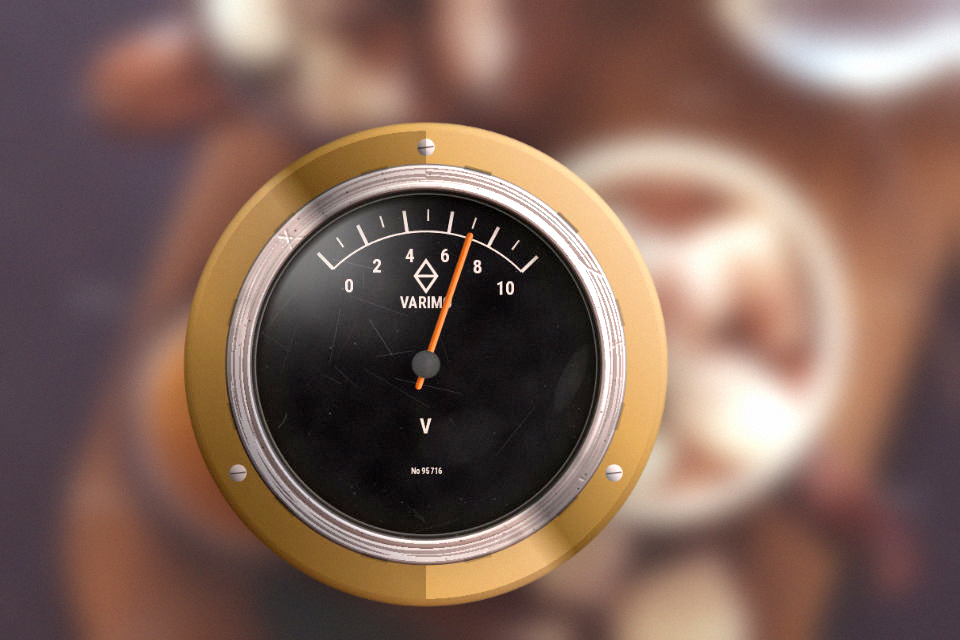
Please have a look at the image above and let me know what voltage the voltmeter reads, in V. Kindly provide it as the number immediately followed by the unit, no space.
7V
